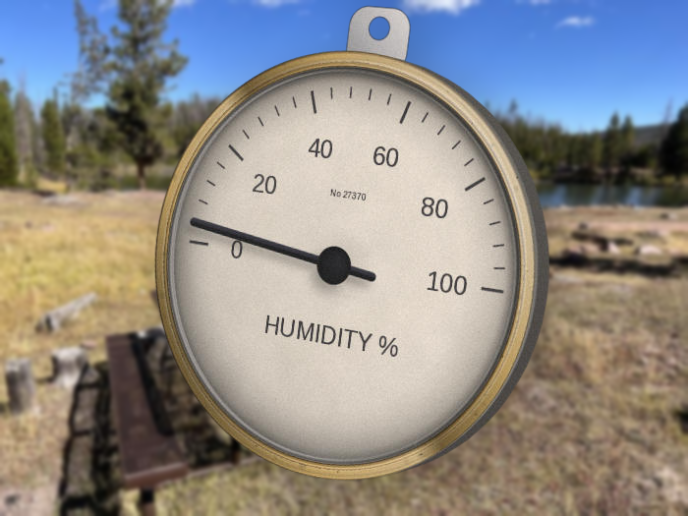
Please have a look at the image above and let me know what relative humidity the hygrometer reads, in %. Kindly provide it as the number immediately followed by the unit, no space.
4%
